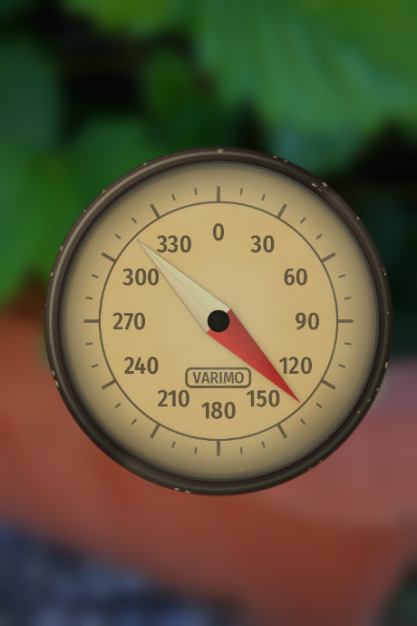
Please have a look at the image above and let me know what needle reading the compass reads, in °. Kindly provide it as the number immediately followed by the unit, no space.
135°
